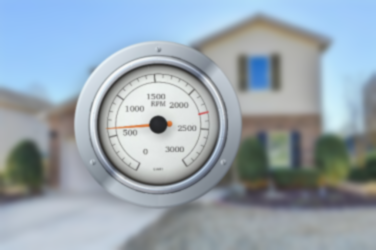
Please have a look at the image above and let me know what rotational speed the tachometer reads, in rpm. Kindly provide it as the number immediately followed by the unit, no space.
600rpm
